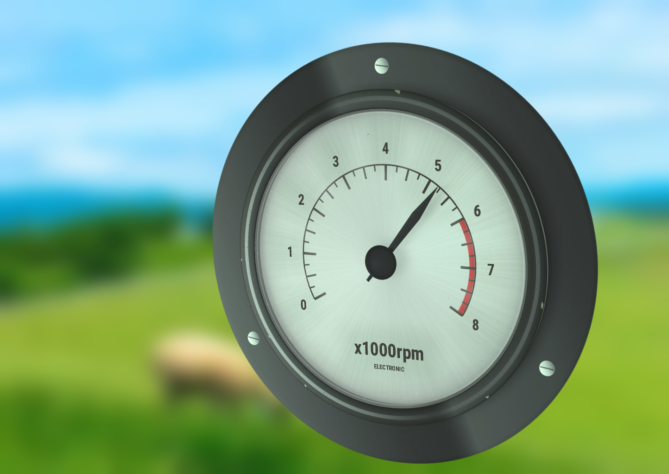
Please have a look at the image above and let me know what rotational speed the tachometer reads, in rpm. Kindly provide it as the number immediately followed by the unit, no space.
5250rpm
